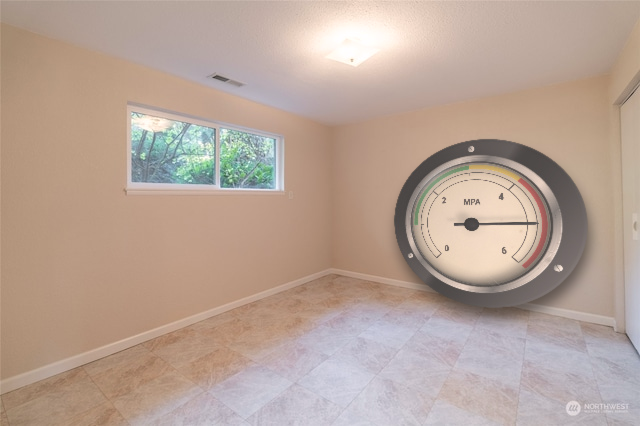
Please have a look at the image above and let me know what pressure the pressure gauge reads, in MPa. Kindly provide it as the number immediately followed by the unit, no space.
5MPa
